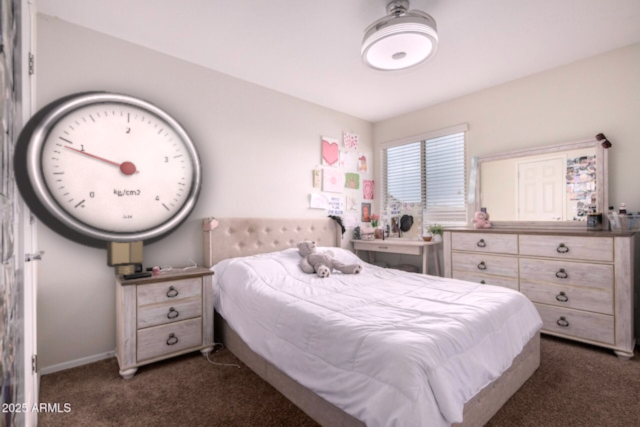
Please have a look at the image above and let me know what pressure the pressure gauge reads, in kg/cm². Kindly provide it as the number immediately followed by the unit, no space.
0.9kg/cm²
